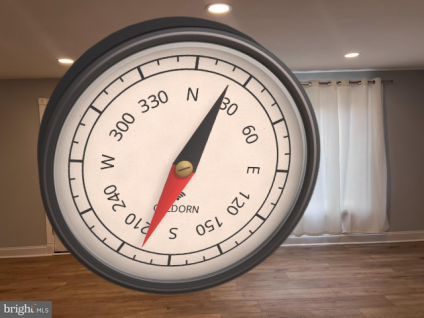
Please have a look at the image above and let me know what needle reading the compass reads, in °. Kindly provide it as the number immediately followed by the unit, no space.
200°
